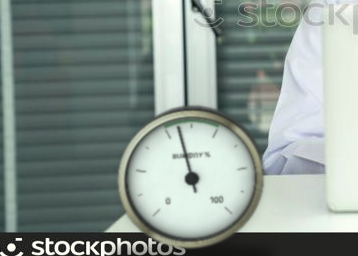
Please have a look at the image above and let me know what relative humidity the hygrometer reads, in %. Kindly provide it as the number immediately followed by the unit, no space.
45%
